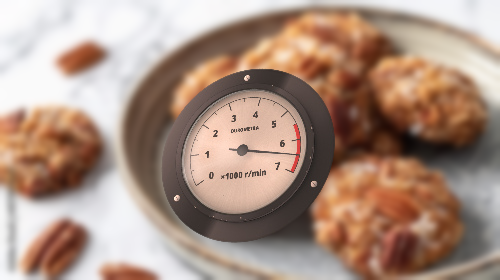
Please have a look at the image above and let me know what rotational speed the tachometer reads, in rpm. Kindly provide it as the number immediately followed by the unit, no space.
6500rpm
